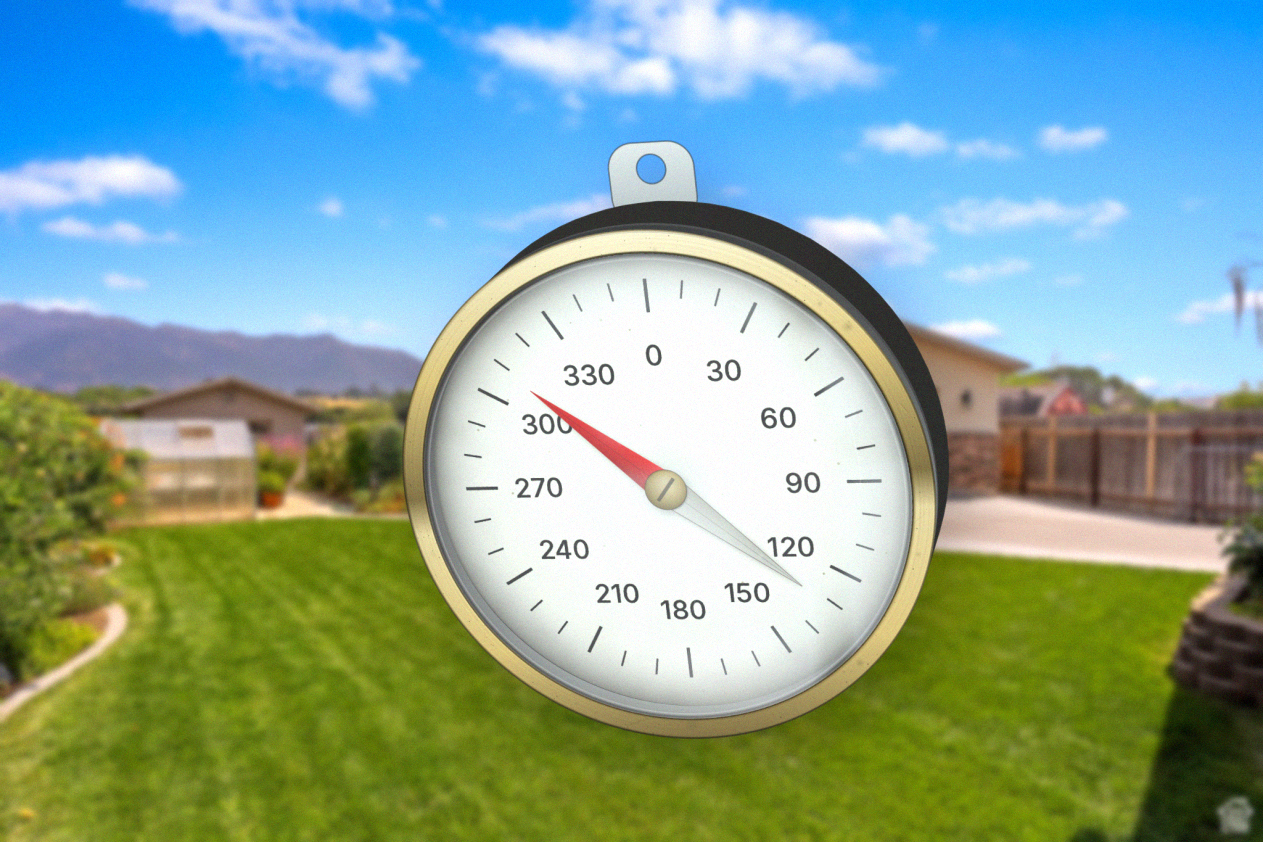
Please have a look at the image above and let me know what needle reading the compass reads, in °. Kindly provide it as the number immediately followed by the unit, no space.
310°
